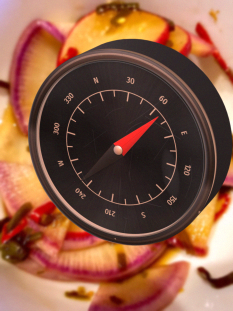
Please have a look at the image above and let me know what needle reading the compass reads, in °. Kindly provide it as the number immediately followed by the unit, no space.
67.5°
